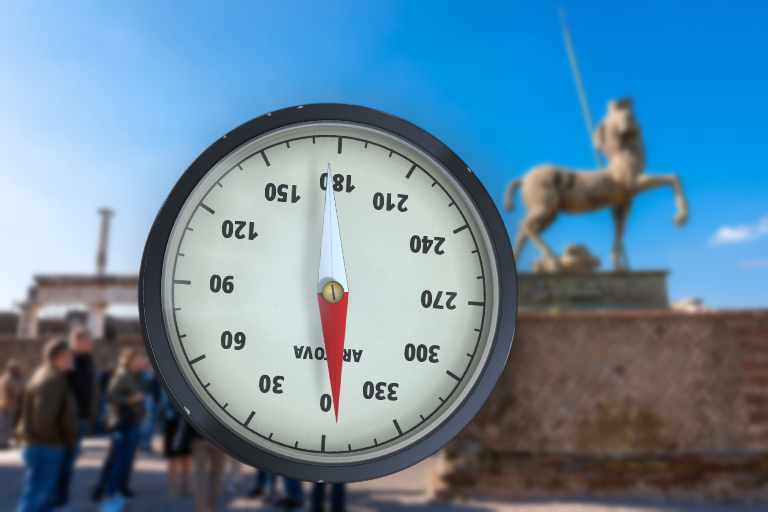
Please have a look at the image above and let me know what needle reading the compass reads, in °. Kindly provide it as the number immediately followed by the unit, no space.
355°
